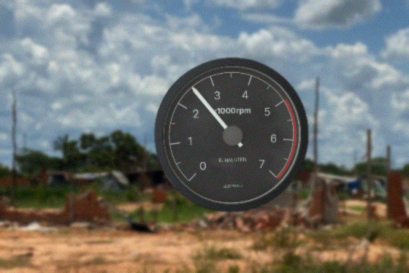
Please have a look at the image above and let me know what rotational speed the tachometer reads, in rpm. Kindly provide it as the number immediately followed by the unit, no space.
2500rpm
